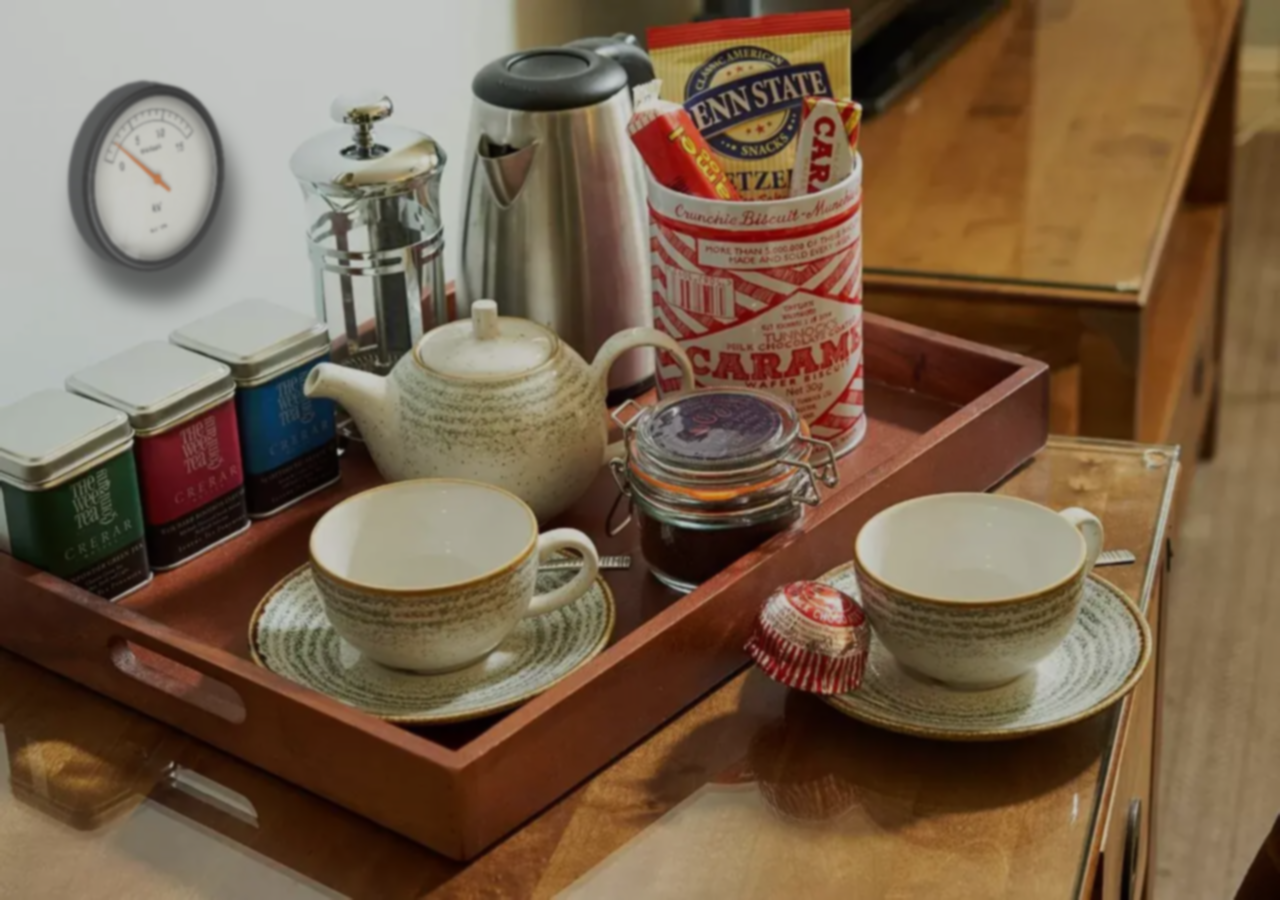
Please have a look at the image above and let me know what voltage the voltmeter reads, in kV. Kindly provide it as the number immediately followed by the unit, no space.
2kV
